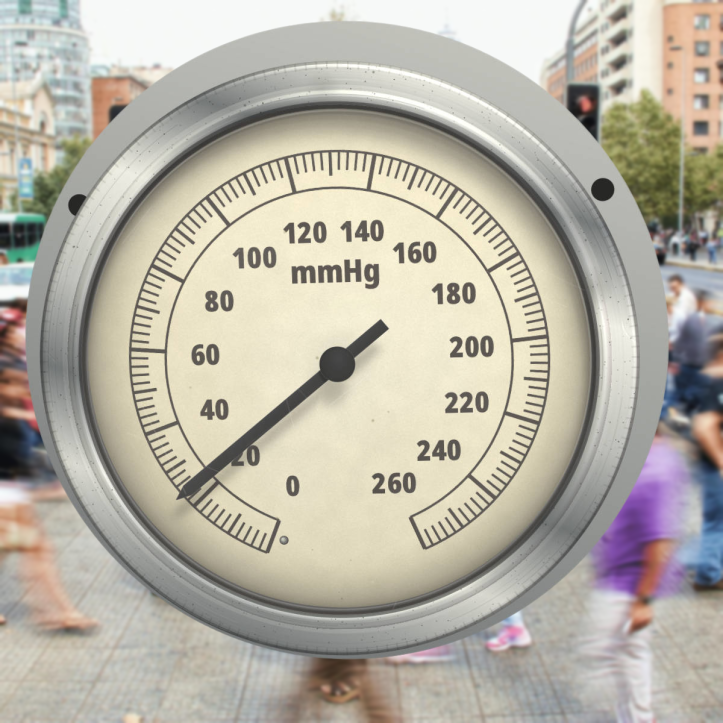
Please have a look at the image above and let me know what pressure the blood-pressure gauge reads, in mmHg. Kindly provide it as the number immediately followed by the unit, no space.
24mmHg
